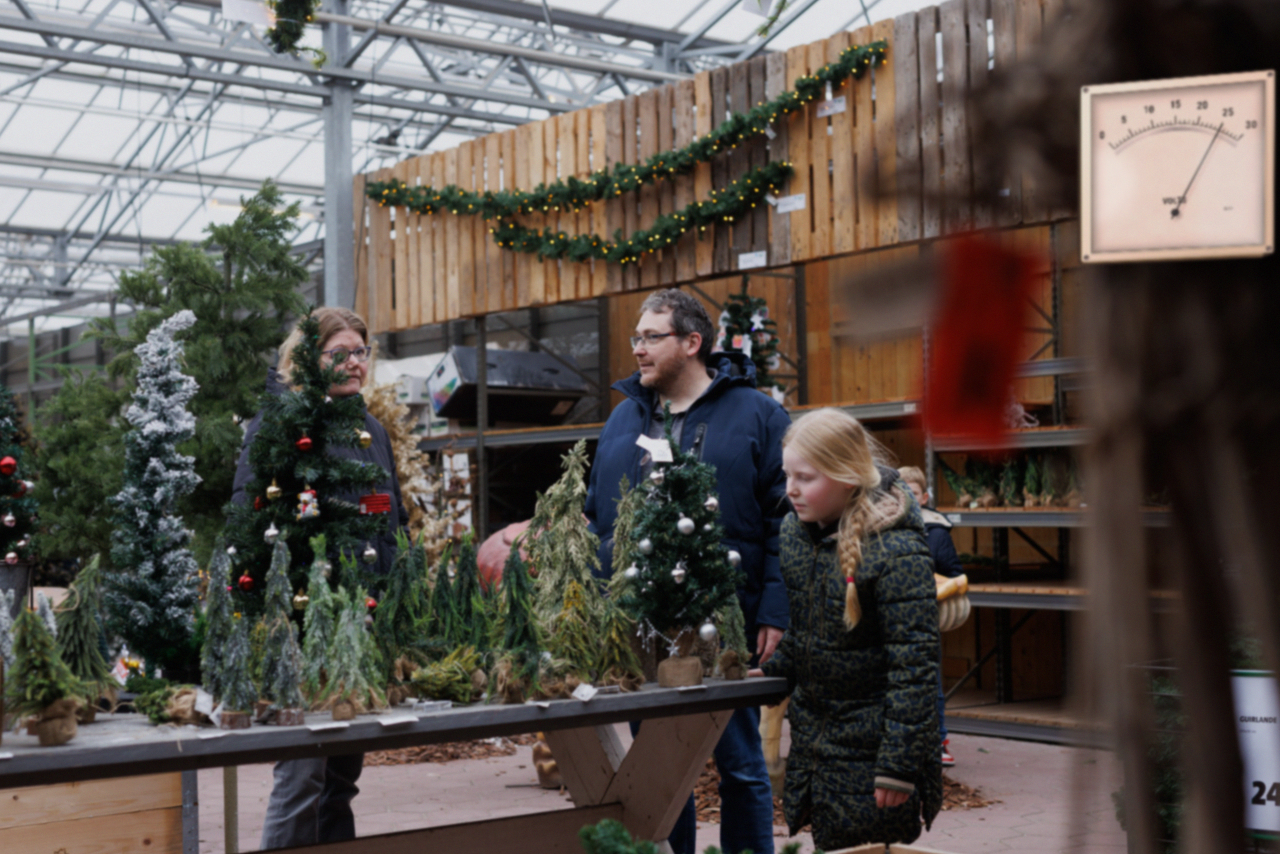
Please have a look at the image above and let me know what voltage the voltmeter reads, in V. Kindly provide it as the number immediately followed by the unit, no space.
25V
